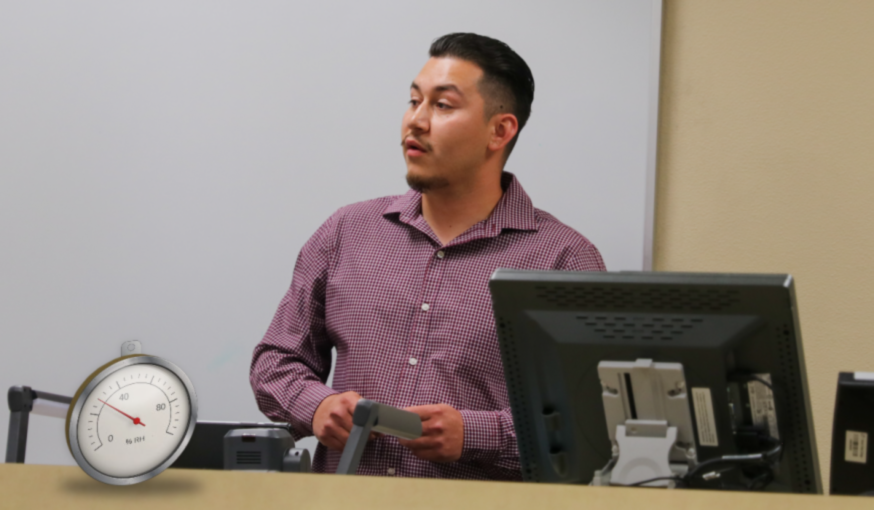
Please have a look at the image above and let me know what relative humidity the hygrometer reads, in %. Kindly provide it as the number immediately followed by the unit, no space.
28%
